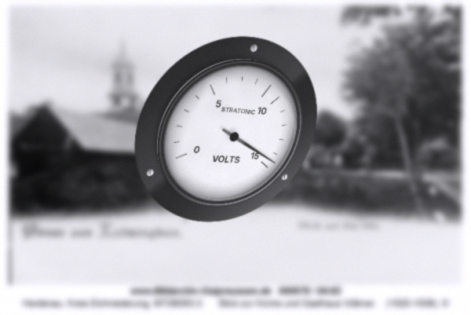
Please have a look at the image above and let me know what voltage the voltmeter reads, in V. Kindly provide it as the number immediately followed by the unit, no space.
14.5V
